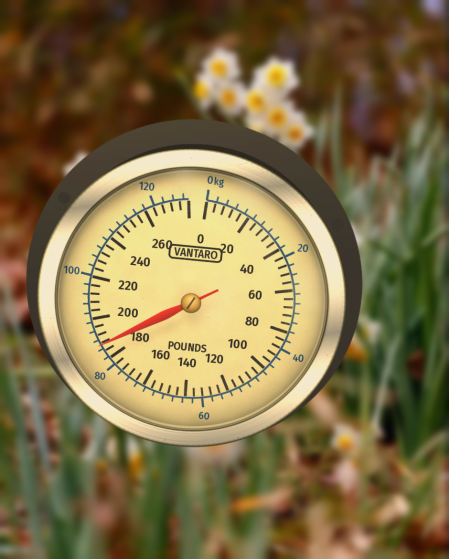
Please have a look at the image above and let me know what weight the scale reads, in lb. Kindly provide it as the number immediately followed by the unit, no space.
188lb
